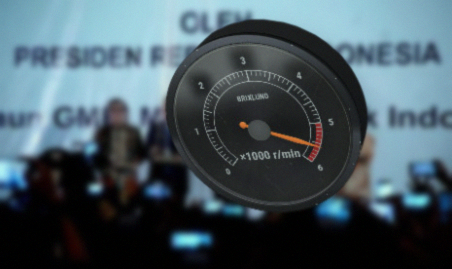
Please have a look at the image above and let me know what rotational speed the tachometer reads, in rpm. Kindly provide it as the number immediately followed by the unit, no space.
5500rpm
